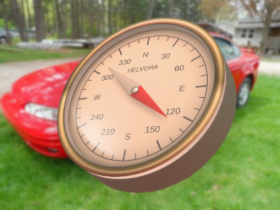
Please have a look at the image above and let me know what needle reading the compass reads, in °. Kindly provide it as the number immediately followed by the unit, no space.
130°
